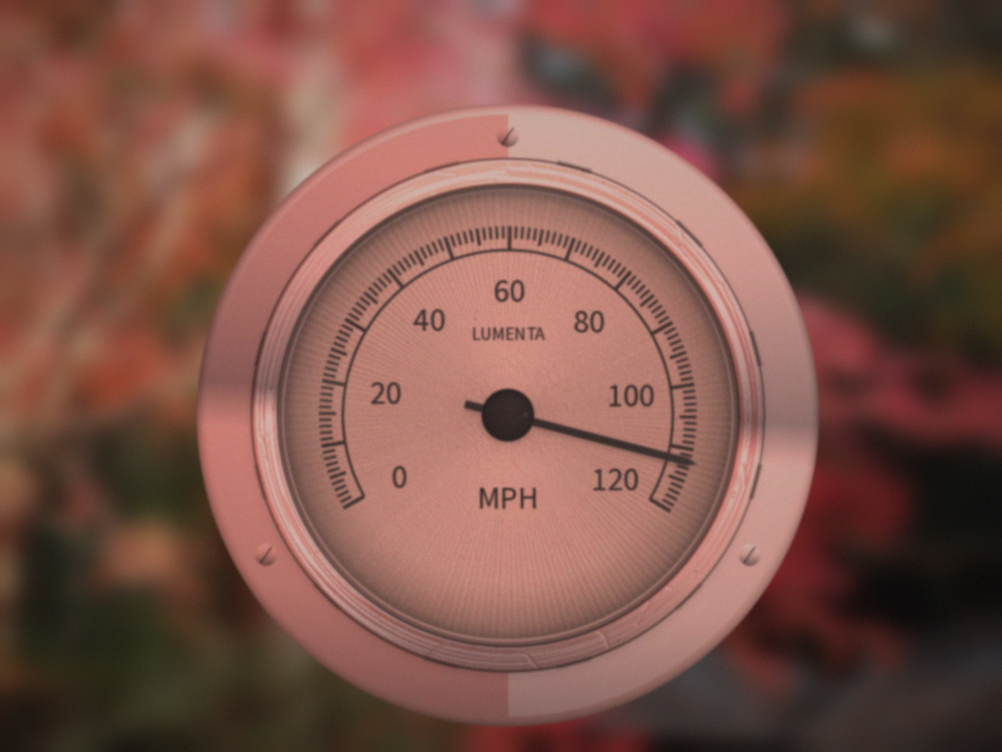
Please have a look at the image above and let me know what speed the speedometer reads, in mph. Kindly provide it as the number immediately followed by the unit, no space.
112mph
